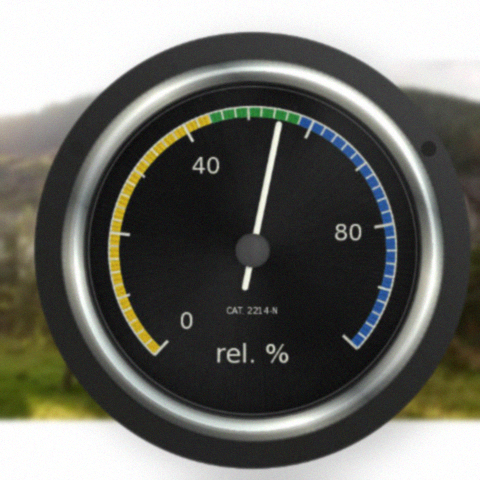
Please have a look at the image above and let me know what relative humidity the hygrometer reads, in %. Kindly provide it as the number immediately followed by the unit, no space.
55%
